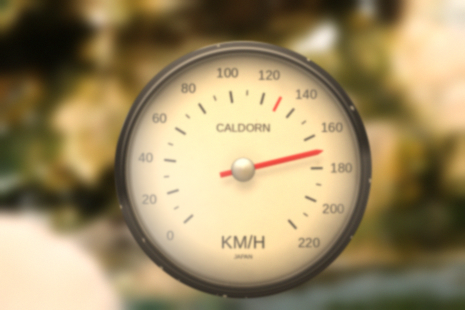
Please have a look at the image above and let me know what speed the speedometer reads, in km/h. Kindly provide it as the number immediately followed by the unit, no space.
170km/h
